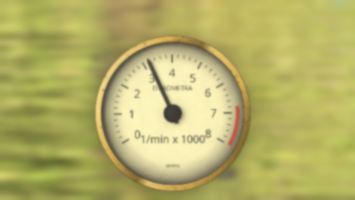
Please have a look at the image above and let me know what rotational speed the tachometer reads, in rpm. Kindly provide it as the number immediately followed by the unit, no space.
3200rpm
